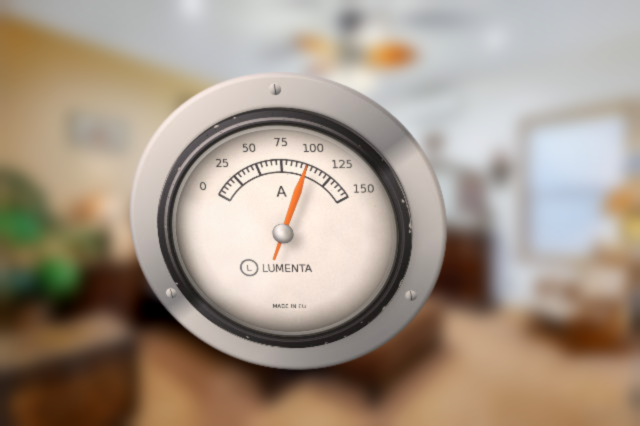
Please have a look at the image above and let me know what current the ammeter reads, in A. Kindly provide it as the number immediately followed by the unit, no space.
100A
